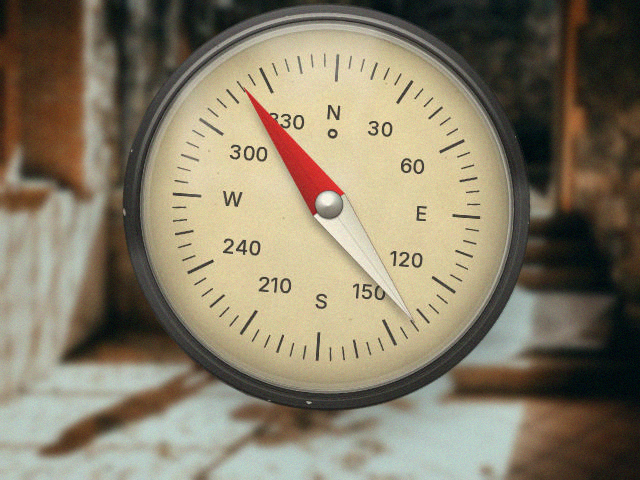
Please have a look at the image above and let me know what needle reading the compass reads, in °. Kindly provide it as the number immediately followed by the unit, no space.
320°
